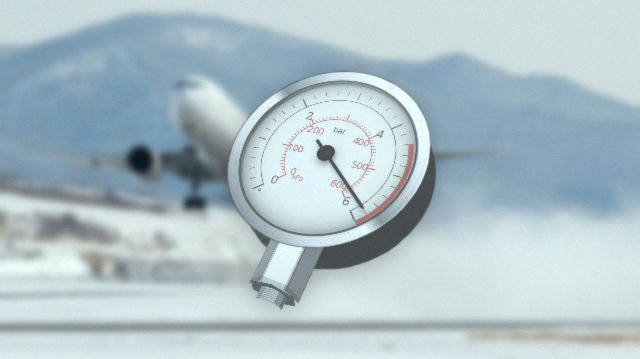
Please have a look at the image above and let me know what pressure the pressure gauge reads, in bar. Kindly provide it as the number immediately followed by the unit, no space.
5.8bar
